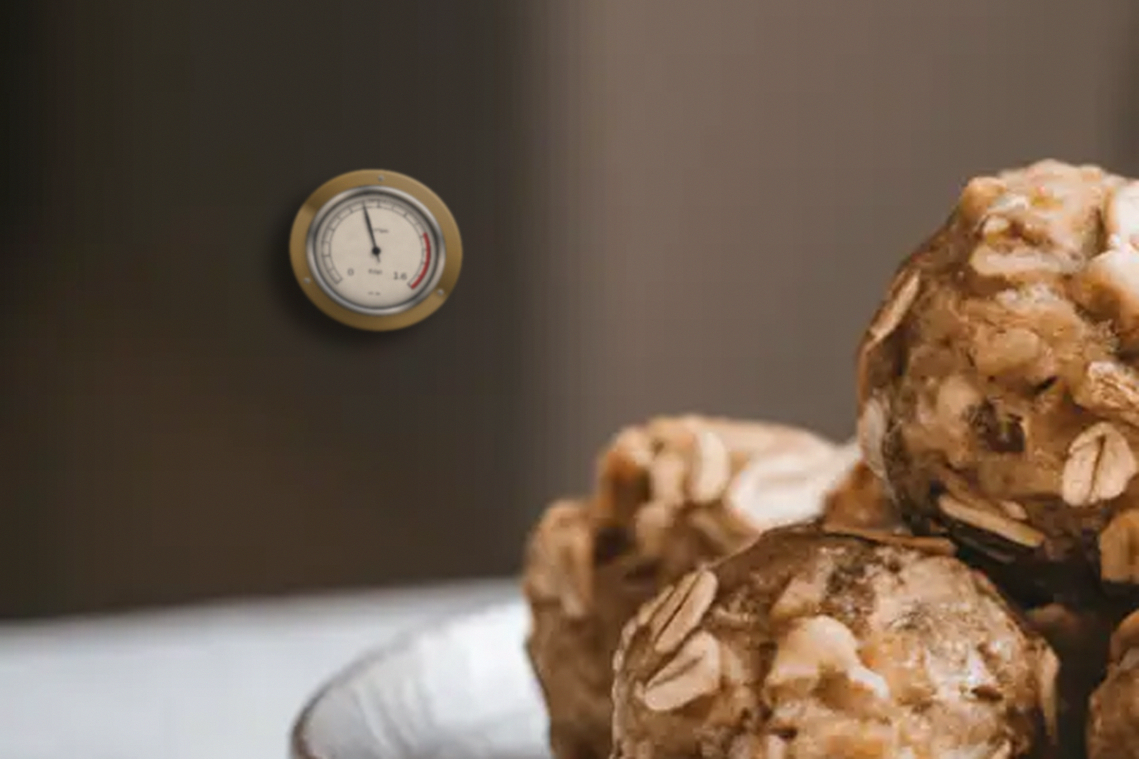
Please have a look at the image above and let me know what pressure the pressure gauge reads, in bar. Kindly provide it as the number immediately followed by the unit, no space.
0.7bar
